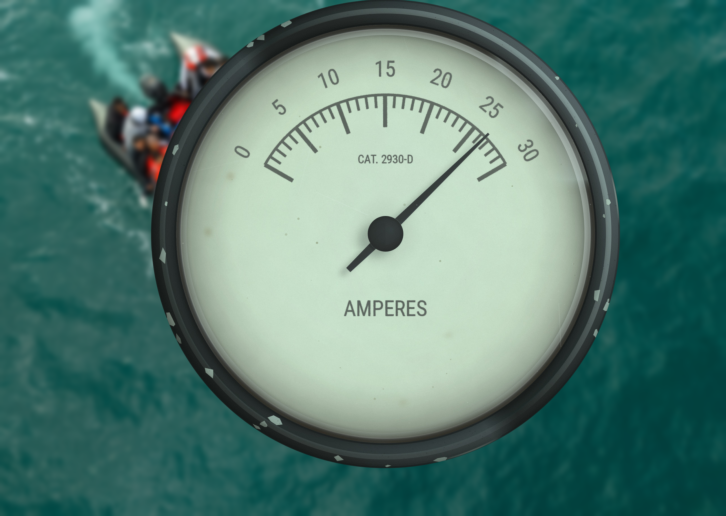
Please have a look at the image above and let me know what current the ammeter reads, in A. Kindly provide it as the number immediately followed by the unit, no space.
26.5A
